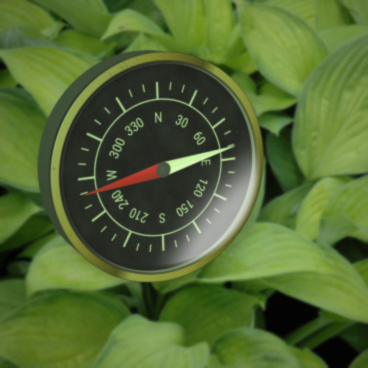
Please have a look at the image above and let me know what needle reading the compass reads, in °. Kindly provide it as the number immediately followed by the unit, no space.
260°
